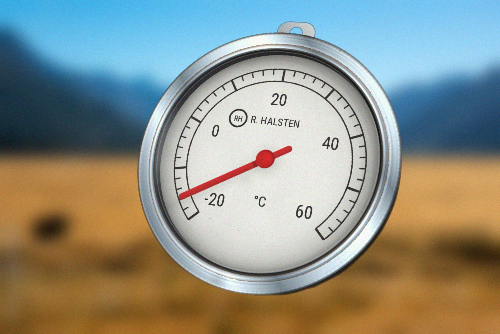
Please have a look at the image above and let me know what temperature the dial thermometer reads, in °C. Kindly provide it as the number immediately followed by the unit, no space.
-16°C
